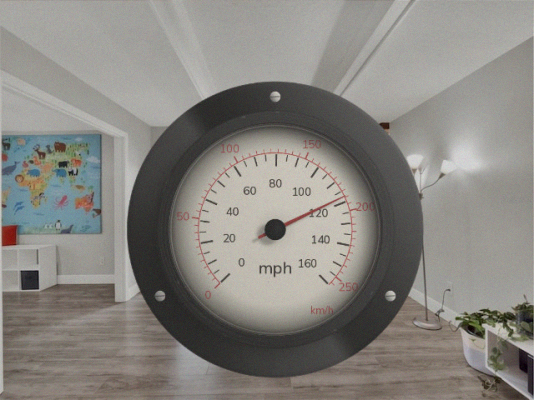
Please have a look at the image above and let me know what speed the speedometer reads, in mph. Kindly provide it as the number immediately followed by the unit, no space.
117.5mph
